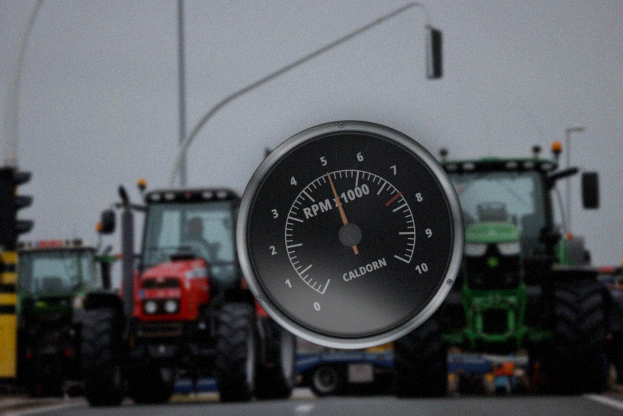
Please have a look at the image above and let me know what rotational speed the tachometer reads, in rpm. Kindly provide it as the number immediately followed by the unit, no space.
5000rpm
